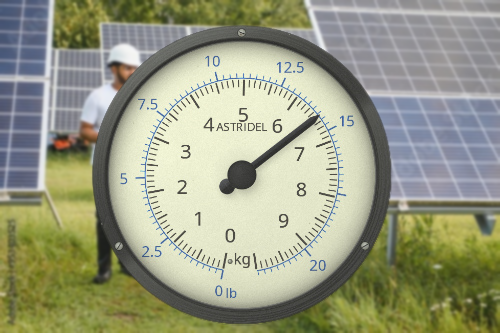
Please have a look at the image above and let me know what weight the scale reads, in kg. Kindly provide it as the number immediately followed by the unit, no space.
6.5kg
